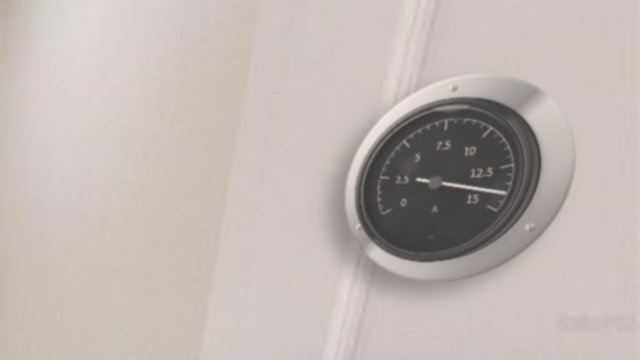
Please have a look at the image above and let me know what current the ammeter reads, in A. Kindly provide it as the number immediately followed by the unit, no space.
14A
